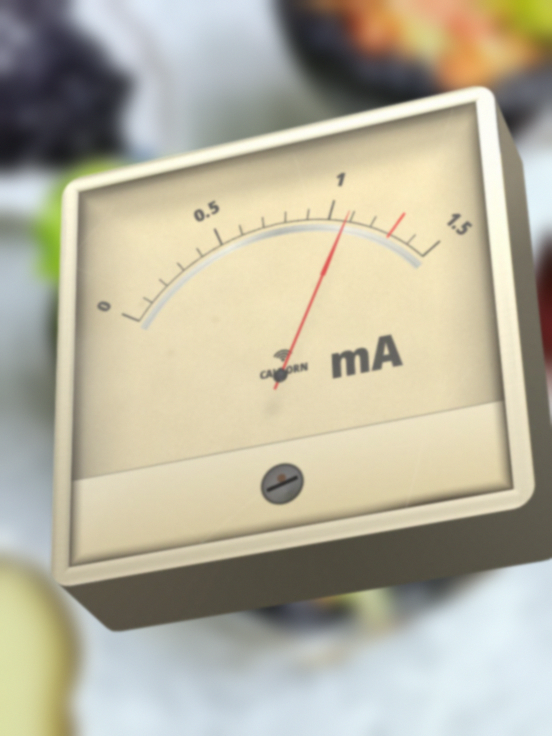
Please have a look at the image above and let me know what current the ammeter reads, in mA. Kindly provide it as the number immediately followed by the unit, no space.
1.1mA
